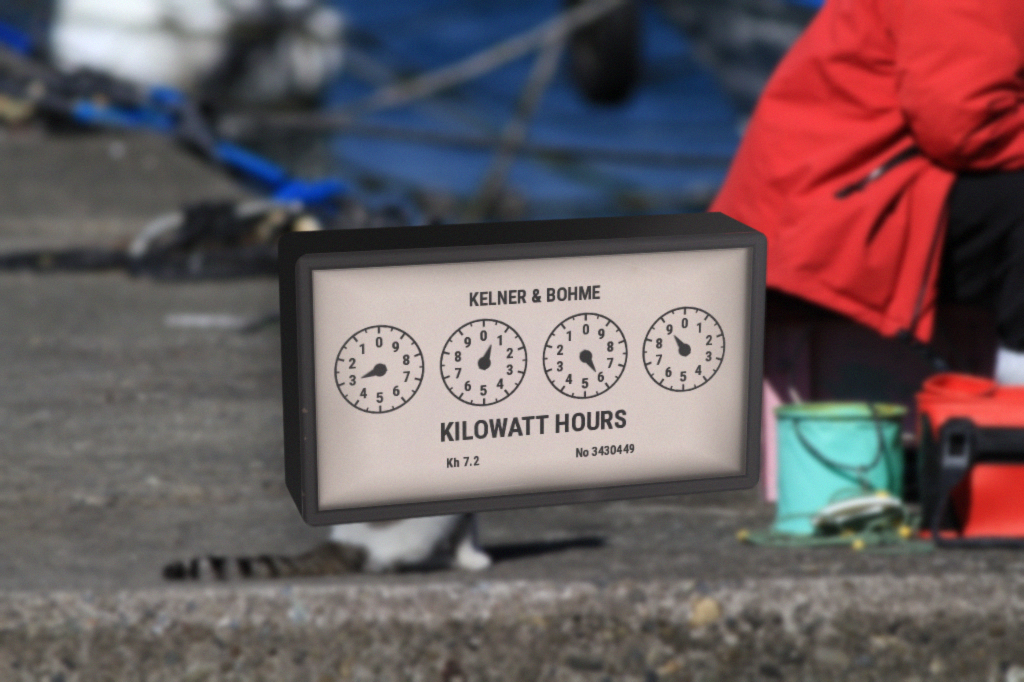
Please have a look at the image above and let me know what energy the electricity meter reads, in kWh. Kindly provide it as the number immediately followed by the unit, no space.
3059kWh
